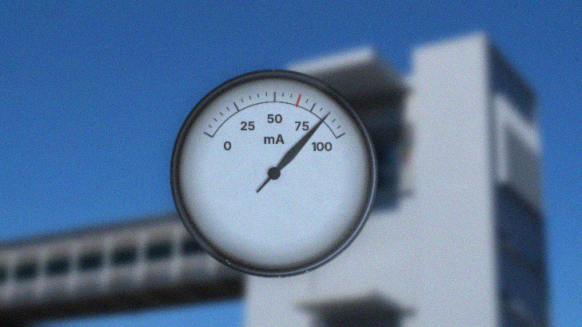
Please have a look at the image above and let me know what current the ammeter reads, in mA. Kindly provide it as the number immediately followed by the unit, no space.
85mA
